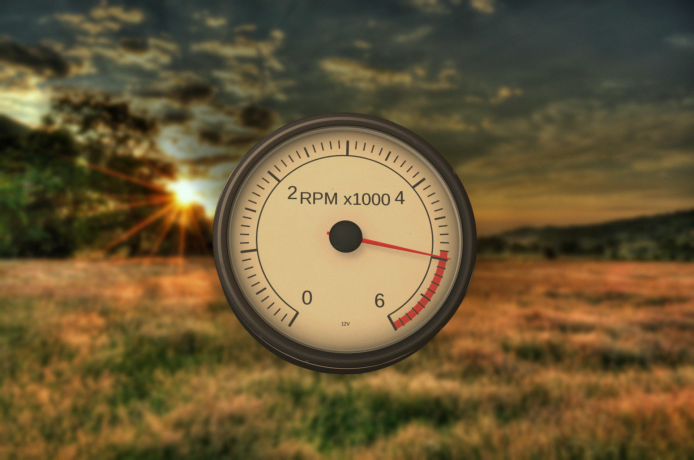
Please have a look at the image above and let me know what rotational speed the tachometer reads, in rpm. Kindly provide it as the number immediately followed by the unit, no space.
5000rpm
